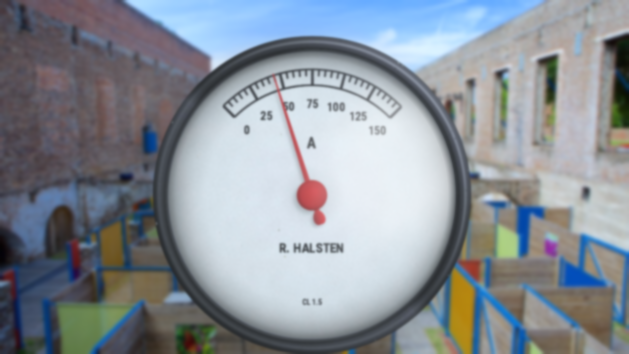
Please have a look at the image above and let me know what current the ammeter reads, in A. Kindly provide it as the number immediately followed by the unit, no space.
45A
